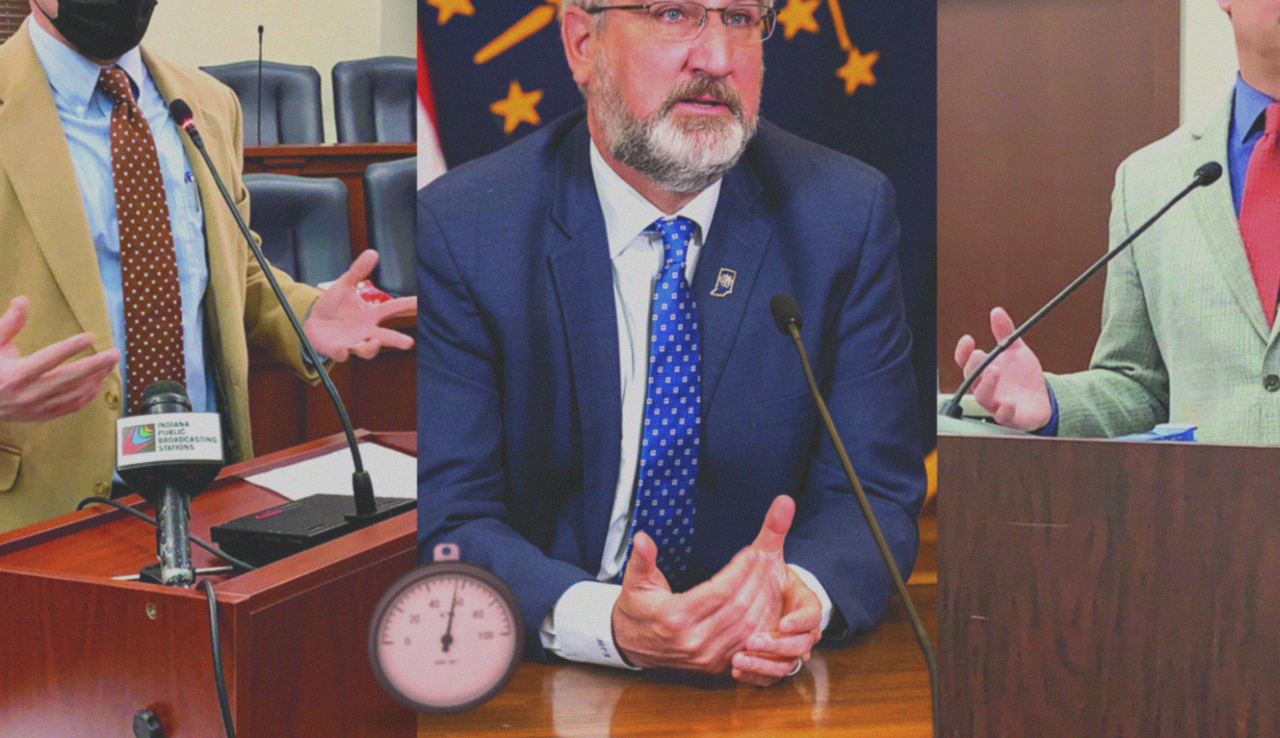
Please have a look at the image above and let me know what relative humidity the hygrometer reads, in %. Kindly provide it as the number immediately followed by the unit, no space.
56%
